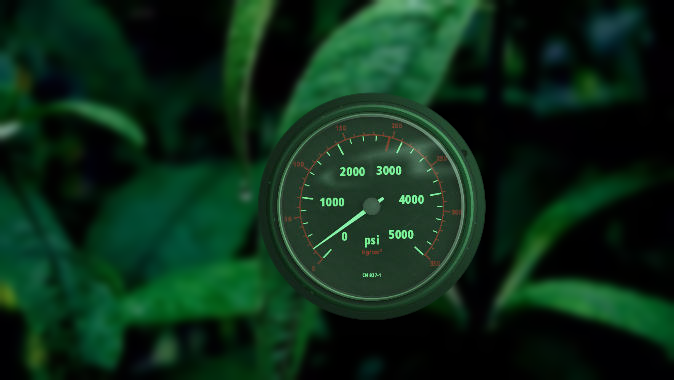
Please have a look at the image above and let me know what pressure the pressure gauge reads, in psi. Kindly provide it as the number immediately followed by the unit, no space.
200psi
